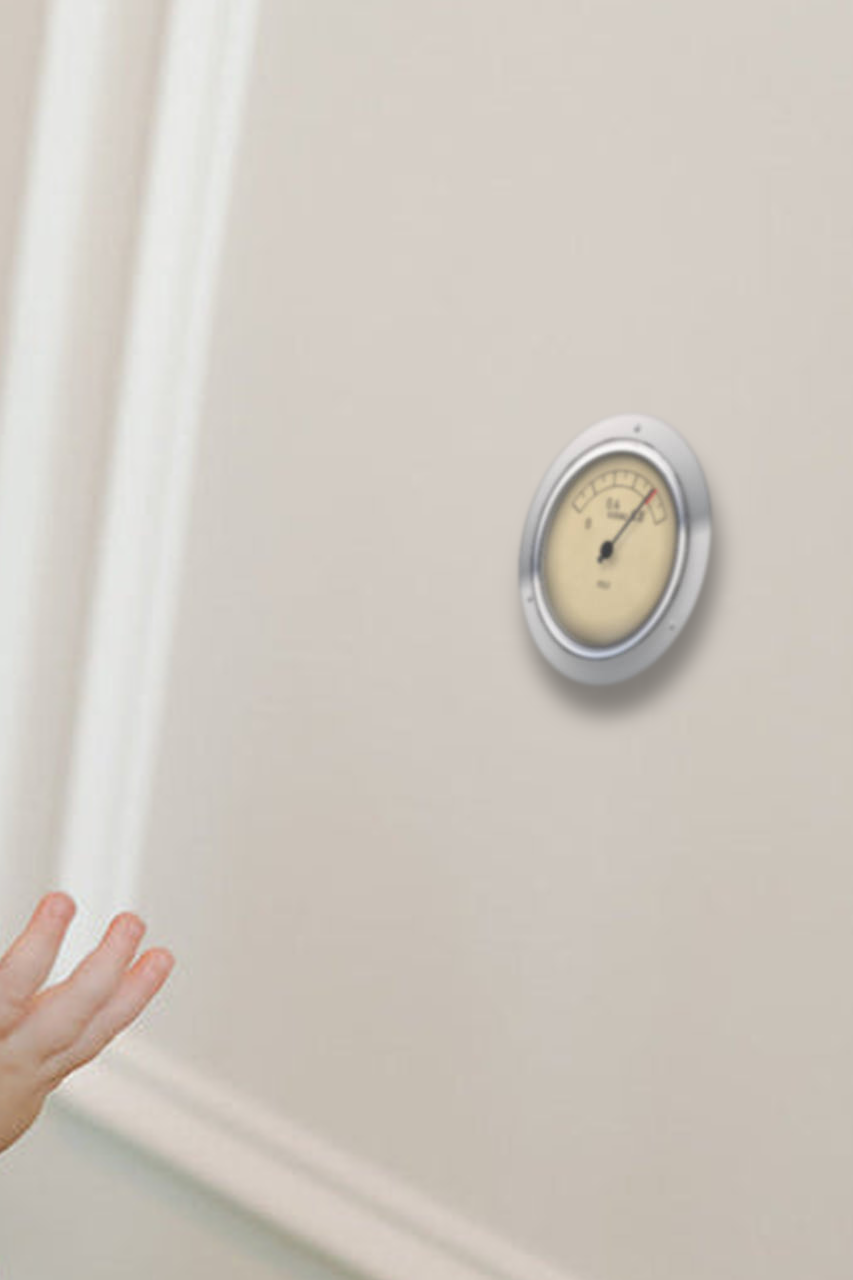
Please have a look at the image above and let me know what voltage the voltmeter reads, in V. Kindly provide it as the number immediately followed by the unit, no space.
0.8V
